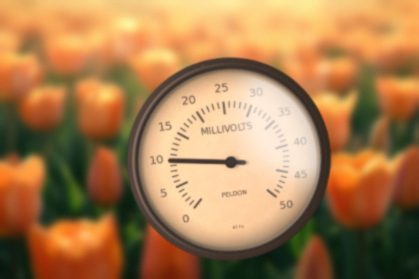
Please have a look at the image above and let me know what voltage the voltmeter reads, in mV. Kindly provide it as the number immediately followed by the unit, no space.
10mV
